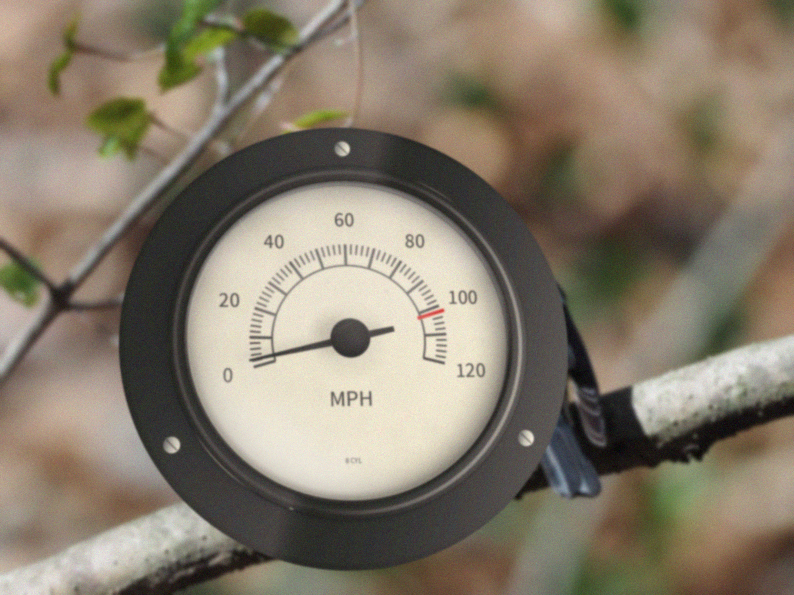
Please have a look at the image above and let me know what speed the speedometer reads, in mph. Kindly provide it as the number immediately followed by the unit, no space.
2mph
